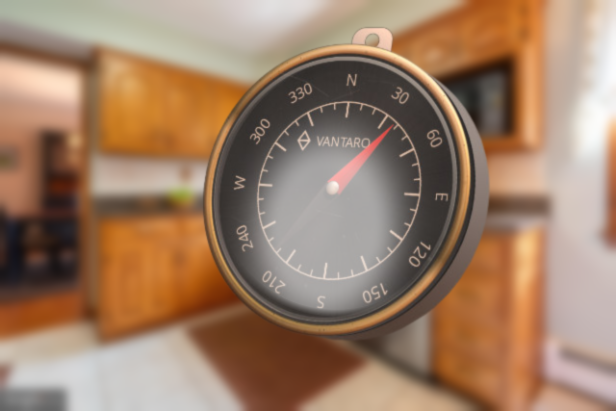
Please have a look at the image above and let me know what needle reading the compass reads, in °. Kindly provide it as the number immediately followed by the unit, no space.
40°
